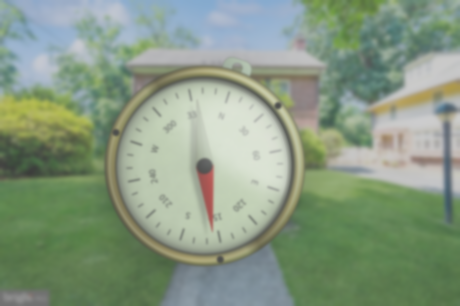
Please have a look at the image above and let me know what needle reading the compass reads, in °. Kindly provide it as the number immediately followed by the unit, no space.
155°
